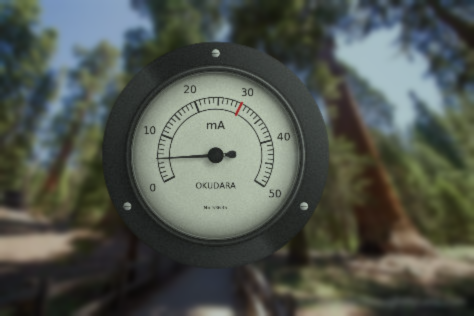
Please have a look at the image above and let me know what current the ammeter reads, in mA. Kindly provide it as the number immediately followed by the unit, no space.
5mA
